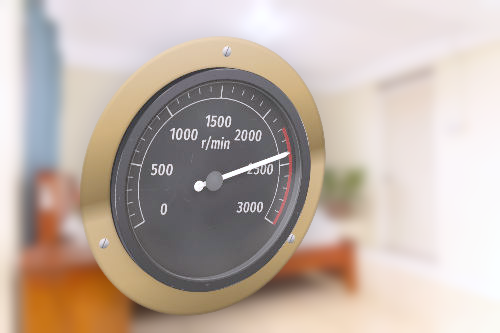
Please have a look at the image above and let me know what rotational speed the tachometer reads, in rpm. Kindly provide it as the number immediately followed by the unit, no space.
2400rpm
